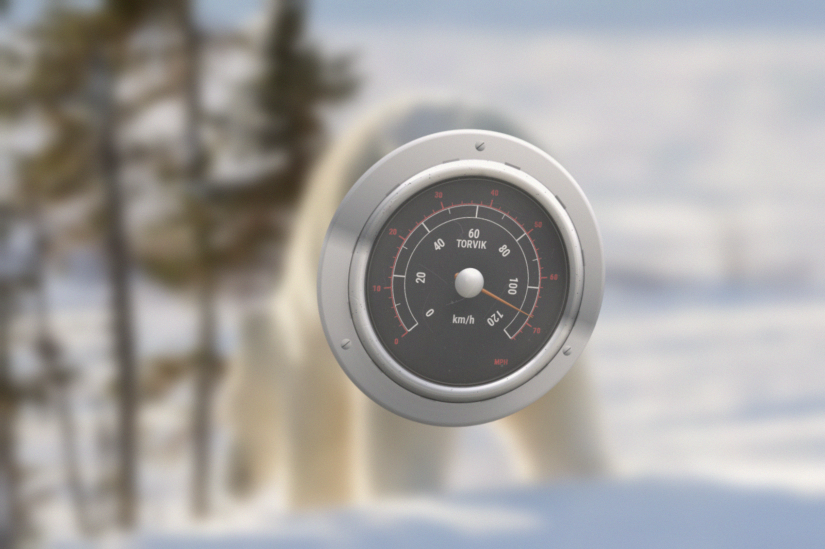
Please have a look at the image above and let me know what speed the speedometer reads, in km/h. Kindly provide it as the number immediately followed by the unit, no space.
110km/h
